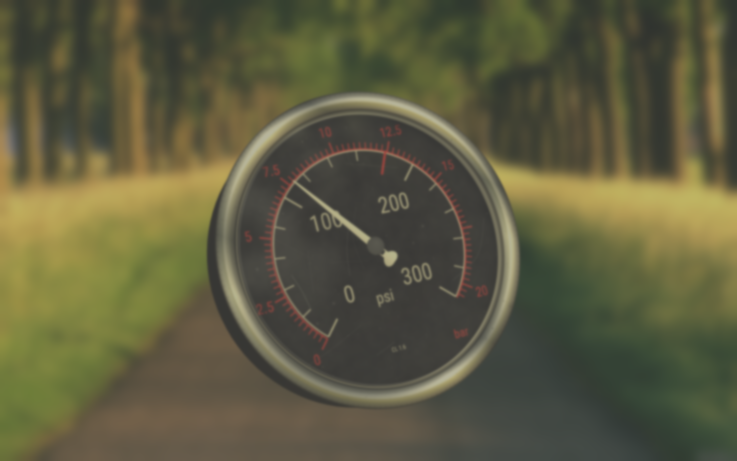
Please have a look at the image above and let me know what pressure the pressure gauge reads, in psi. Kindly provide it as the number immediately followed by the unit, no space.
110psi
